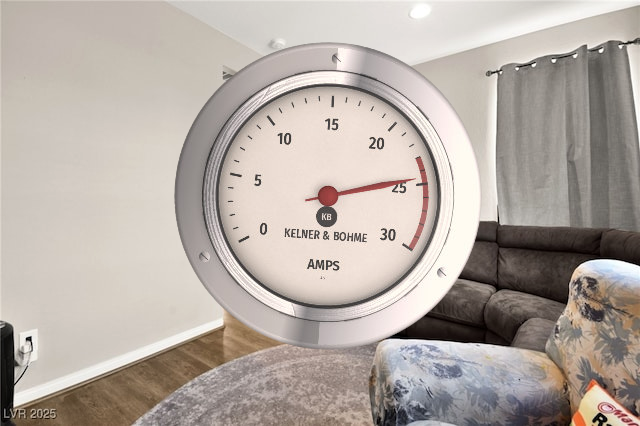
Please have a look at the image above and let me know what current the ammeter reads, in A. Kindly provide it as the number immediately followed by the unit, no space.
24.5A
